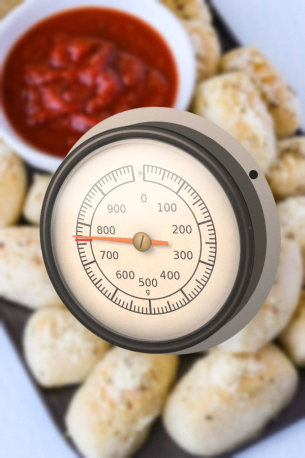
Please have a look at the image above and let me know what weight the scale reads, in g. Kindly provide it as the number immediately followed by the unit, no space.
770g
